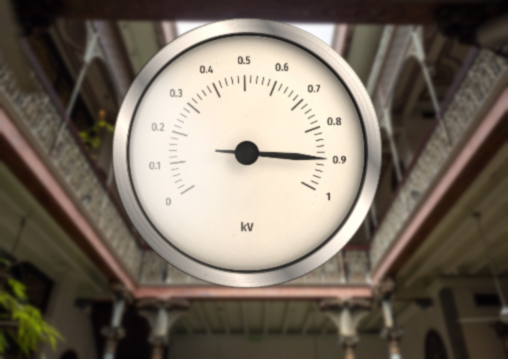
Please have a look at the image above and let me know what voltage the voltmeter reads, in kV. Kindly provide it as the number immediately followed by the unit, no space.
0.9kV
